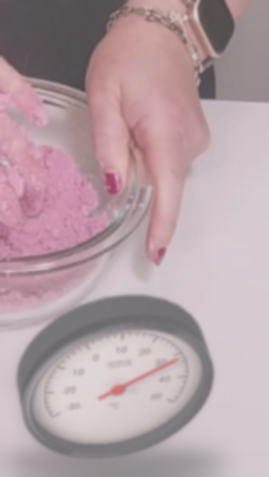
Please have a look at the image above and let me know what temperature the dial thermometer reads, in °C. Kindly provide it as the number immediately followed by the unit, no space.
30°C
